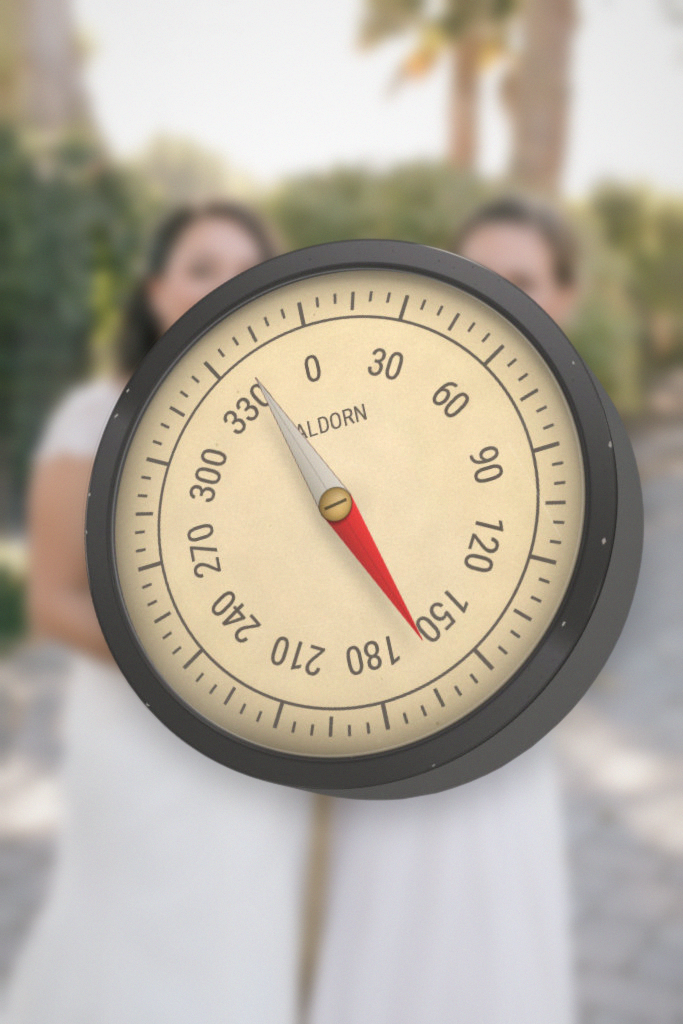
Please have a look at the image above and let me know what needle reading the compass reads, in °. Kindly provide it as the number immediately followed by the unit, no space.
160°
